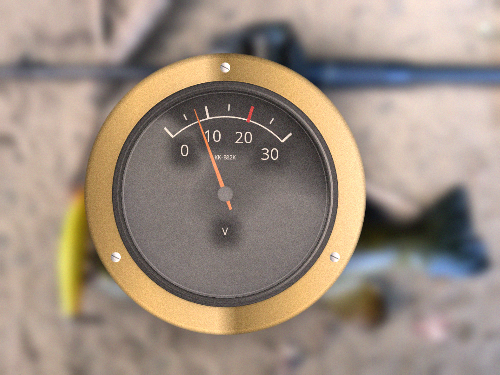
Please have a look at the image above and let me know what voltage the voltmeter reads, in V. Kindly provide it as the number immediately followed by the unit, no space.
7.5V
